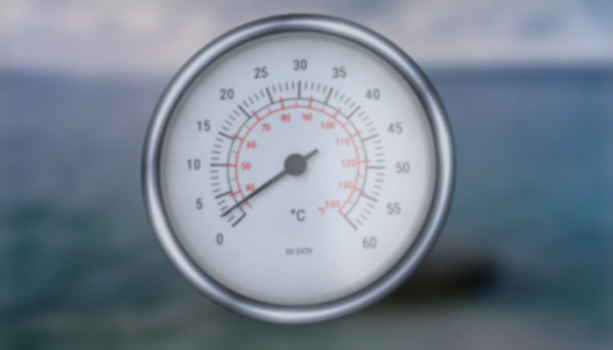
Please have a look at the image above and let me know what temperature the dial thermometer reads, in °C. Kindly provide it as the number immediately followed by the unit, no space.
2°C
